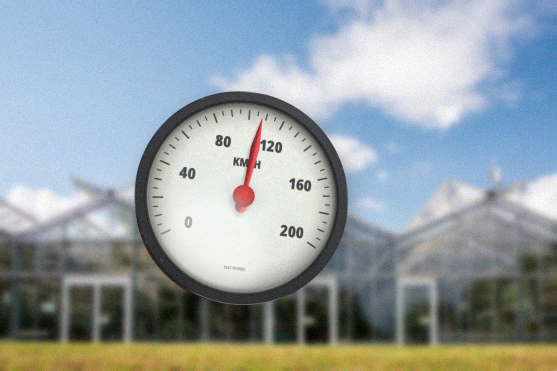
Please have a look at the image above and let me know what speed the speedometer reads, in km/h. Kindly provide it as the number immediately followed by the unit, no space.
107.5km/h
